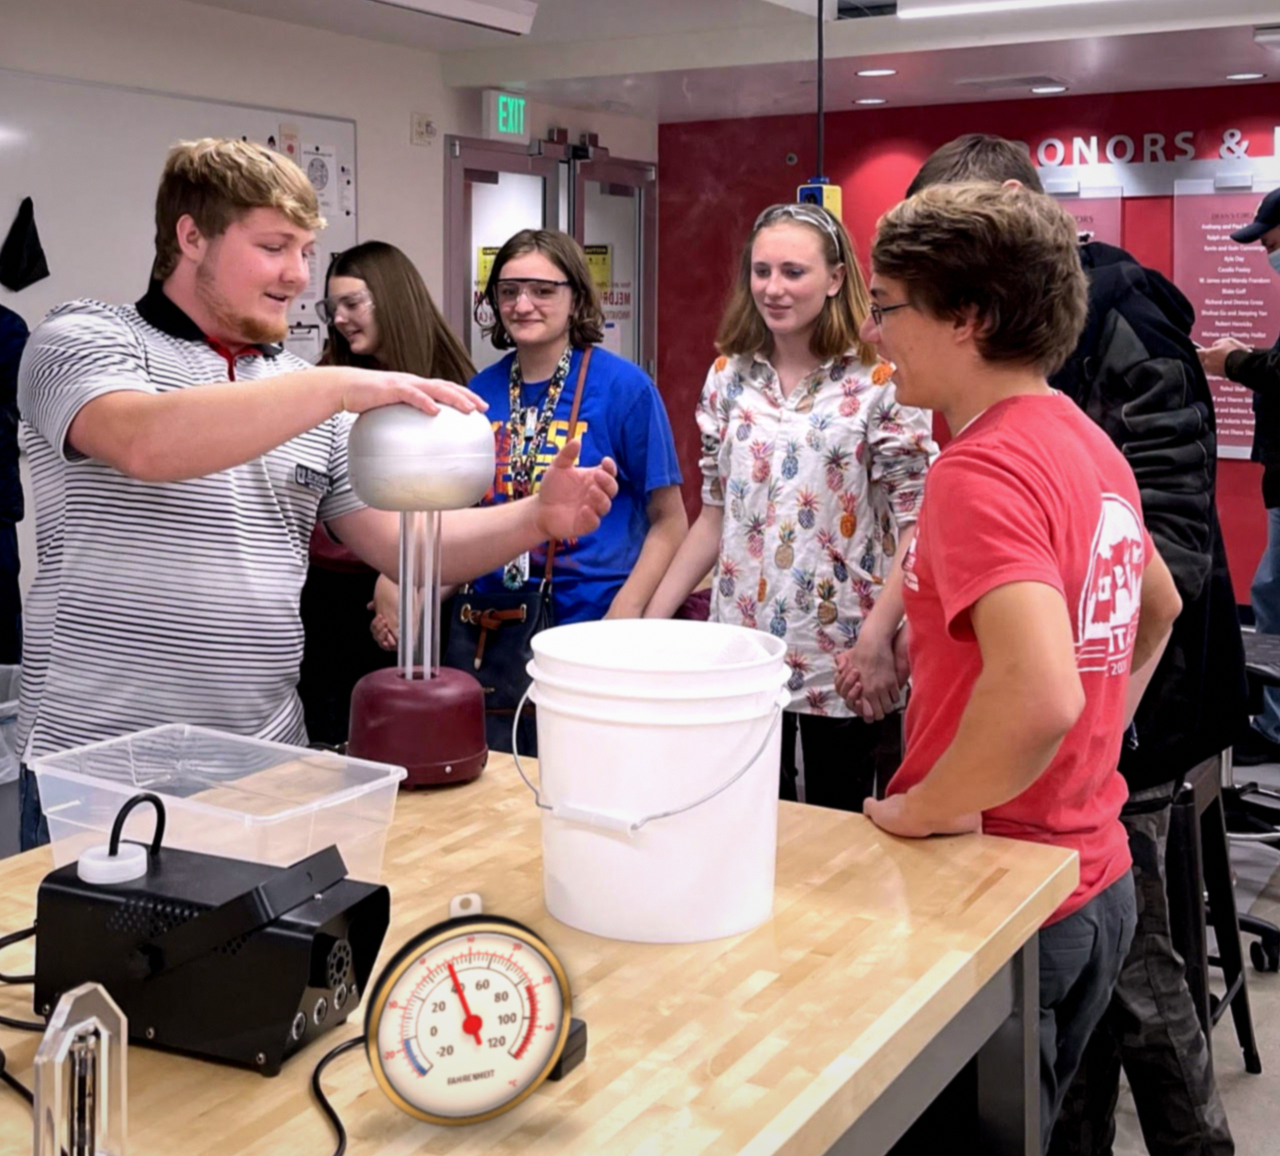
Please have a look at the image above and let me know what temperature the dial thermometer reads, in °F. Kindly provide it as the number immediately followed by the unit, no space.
40°F
